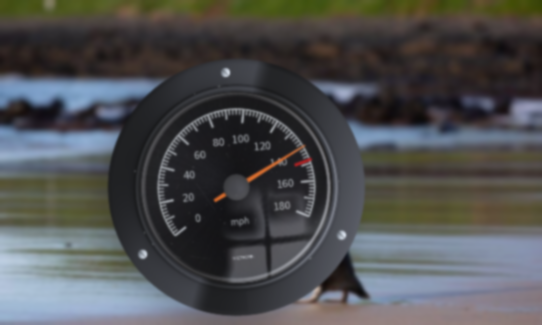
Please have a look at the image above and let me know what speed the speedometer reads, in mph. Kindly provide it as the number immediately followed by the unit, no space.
140mph
